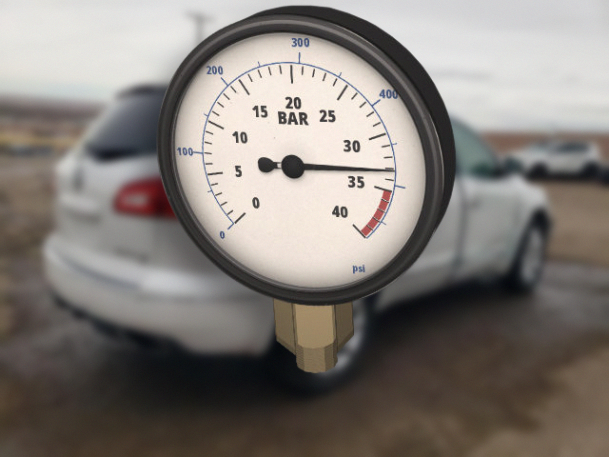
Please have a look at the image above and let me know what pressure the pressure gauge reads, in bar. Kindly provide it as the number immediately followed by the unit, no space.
33bar
